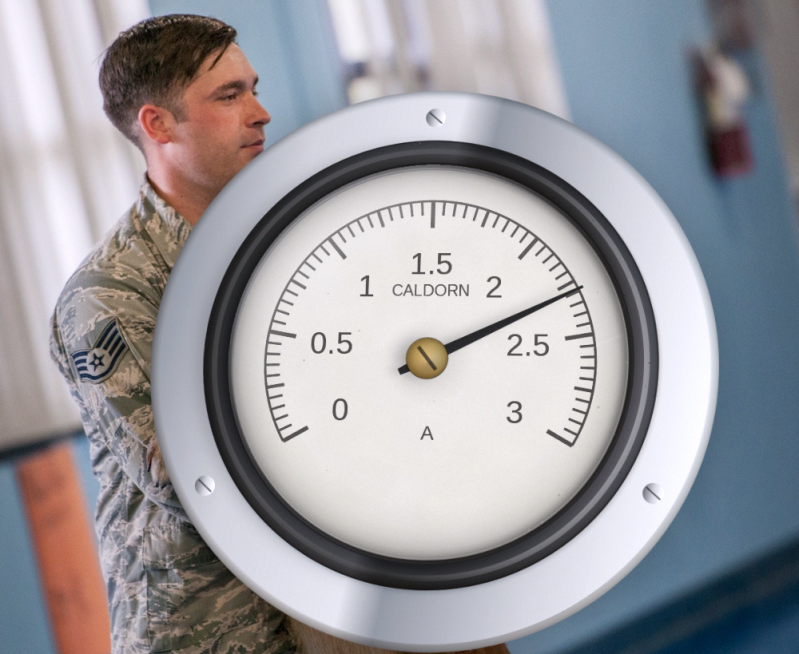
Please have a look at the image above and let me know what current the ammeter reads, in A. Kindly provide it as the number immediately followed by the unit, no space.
2.3A
